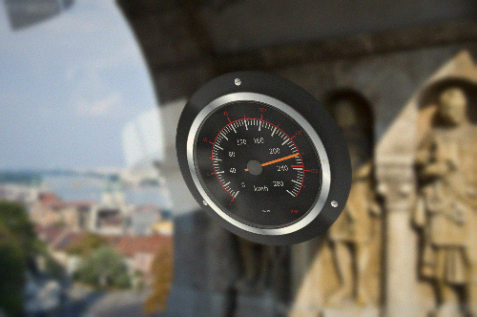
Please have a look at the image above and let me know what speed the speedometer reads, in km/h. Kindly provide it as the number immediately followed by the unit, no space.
220km/h
